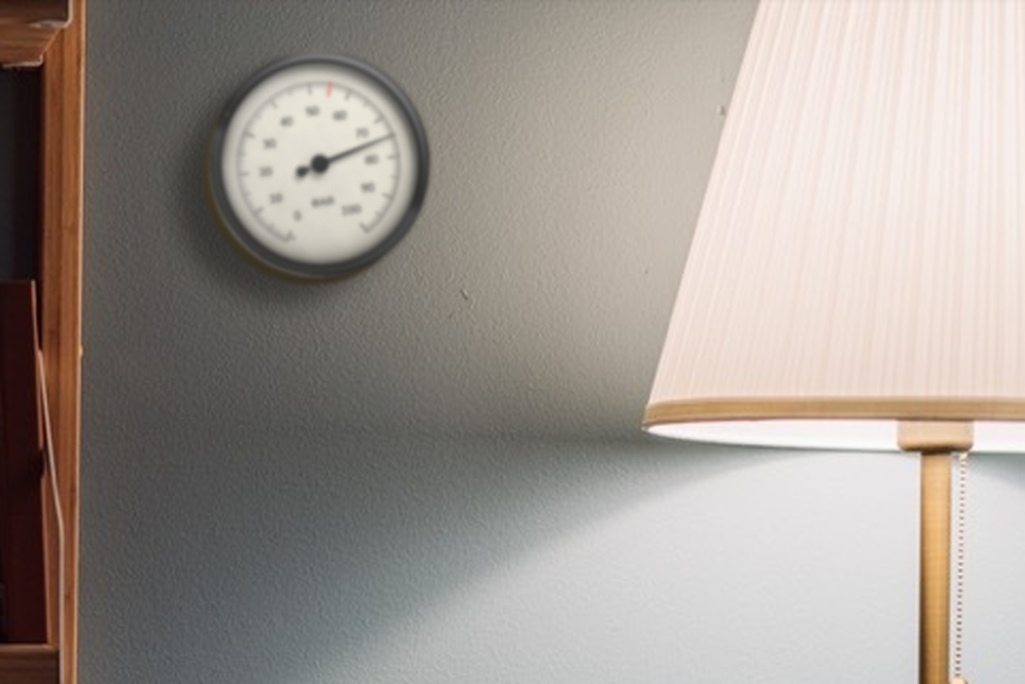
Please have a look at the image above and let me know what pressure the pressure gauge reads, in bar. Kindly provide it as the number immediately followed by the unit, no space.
75bar
